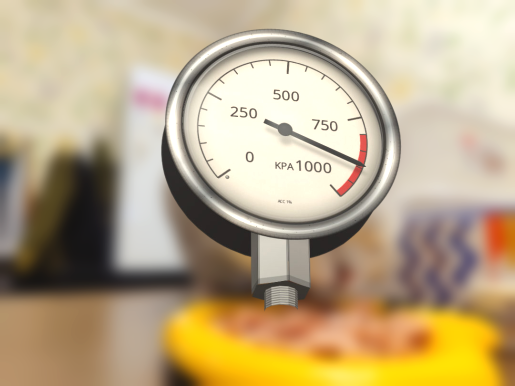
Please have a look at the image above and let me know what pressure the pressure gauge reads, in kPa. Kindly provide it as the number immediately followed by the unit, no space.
900kPa
